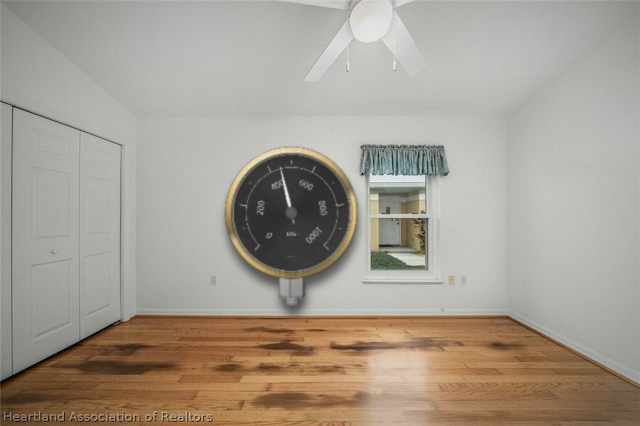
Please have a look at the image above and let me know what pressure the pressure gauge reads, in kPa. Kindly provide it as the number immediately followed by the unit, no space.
450kPa
